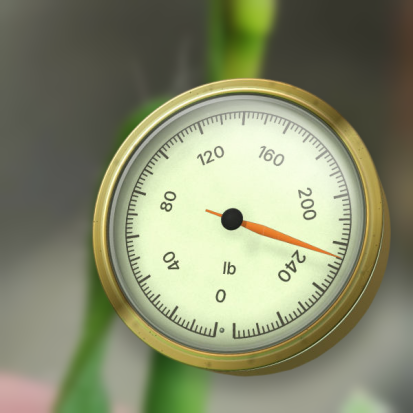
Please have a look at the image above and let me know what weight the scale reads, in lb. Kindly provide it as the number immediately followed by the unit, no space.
226lb
